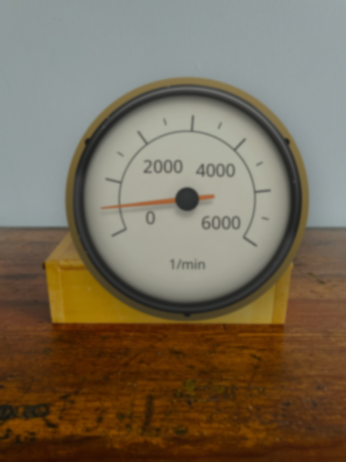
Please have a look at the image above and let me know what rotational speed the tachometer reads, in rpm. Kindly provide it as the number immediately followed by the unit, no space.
500rpm
